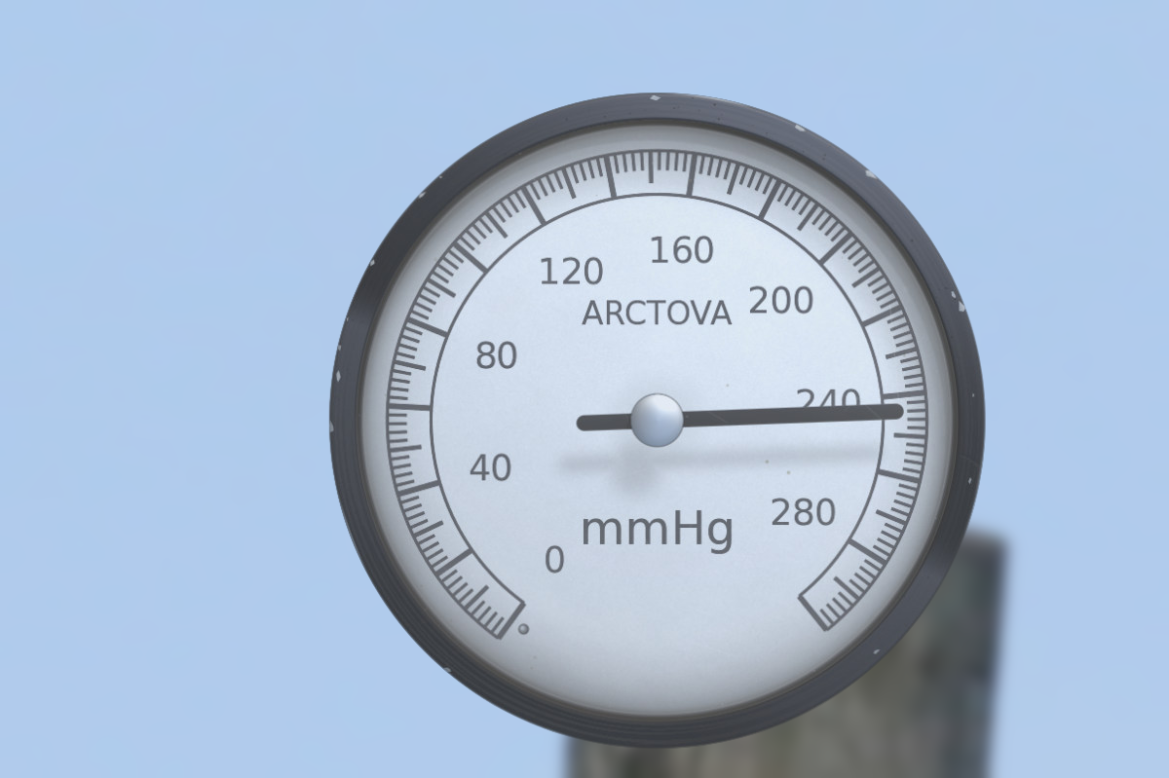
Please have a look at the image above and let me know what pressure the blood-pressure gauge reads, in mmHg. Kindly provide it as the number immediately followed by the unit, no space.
244mmHg
